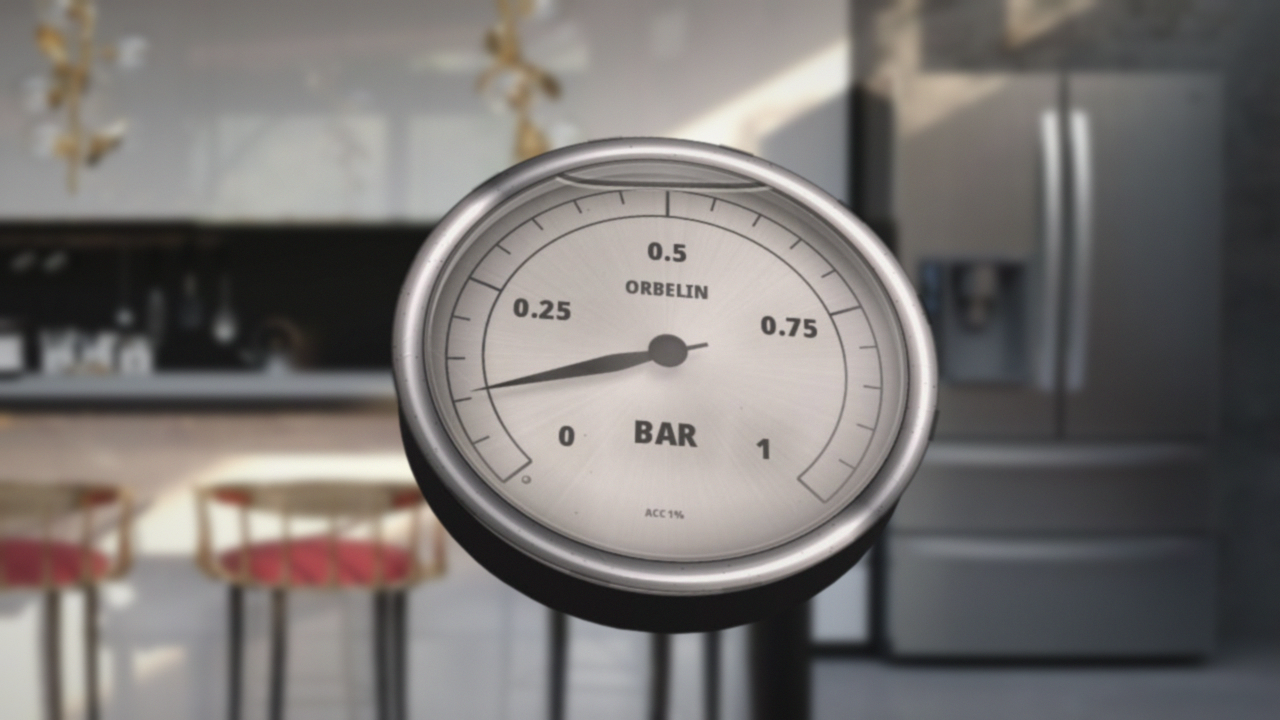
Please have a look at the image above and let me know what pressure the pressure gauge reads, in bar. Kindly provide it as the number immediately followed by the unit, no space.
0.1bar
